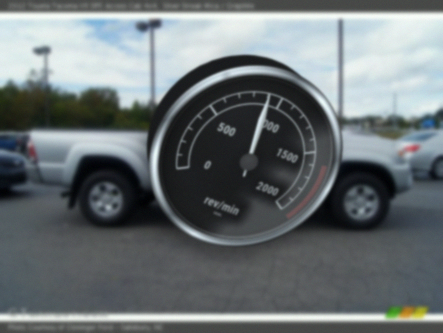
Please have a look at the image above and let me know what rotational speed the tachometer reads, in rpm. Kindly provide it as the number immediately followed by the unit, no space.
900rpm
